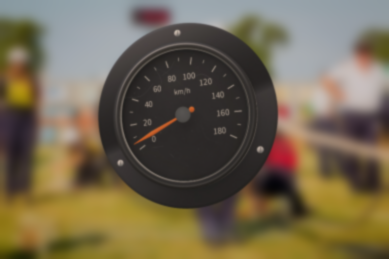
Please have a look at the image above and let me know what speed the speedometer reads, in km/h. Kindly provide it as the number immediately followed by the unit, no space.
5km/h
